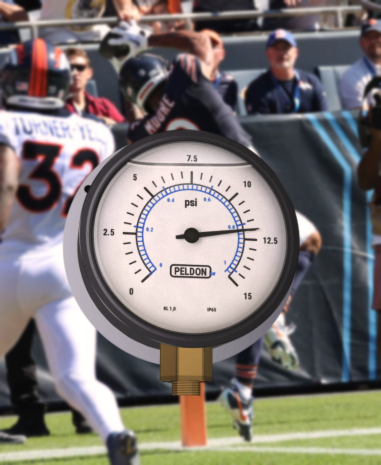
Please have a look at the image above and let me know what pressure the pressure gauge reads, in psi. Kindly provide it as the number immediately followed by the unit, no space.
12psi
